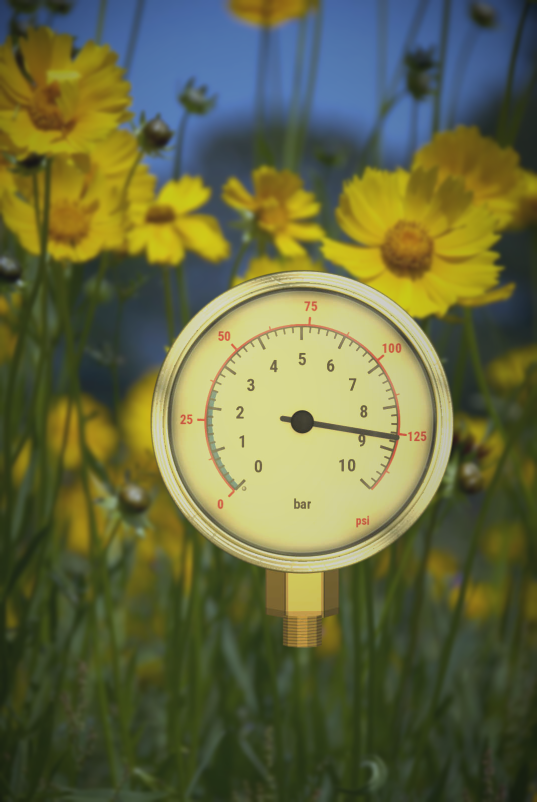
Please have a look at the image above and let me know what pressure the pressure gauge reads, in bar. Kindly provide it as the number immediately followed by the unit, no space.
8.7bar
